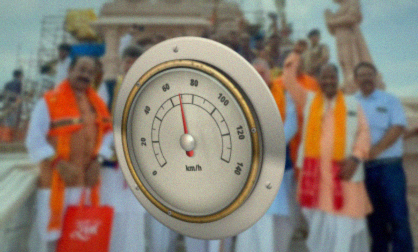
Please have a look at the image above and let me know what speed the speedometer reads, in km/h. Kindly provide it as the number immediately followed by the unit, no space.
70km/h
